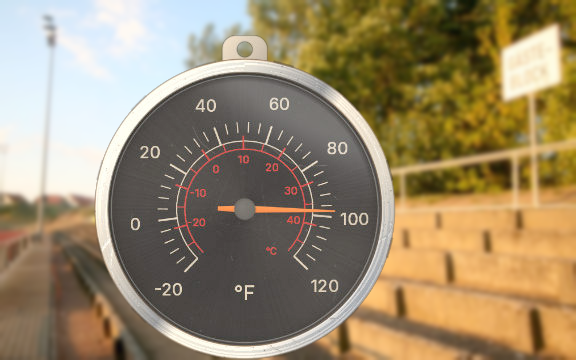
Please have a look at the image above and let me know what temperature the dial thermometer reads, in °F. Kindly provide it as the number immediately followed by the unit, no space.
98°F
